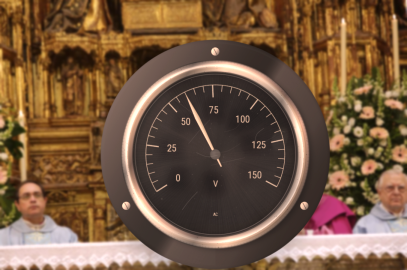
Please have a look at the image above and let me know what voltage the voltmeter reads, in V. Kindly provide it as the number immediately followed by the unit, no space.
60V
